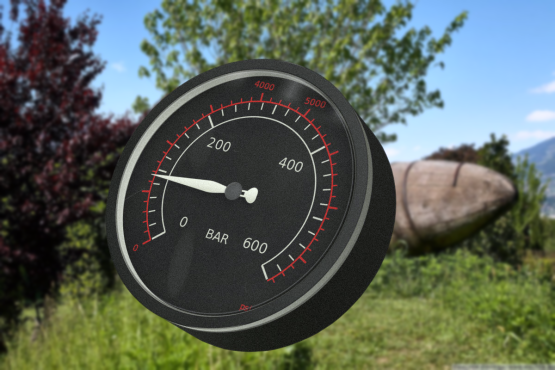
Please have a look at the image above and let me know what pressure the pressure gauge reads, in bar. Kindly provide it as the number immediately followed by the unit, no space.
90bar
